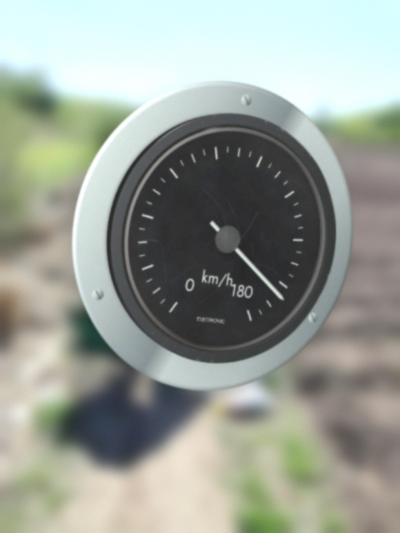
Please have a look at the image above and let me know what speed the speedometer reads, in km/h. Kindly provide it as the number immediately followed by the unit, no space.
165km/h
